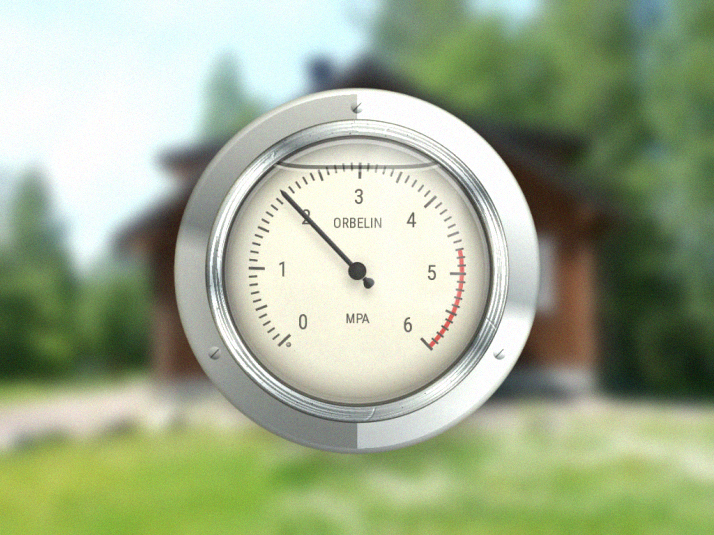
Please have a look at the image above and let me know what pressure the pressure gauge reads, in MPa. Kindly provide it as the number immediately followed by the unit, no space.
2MPa
